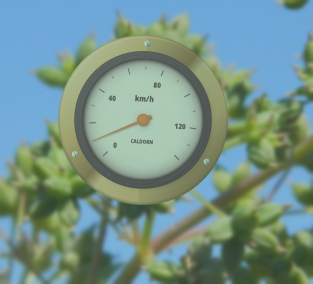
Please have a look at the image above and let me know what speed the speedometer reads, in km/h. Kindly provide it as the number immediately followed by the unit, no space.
10km/h
